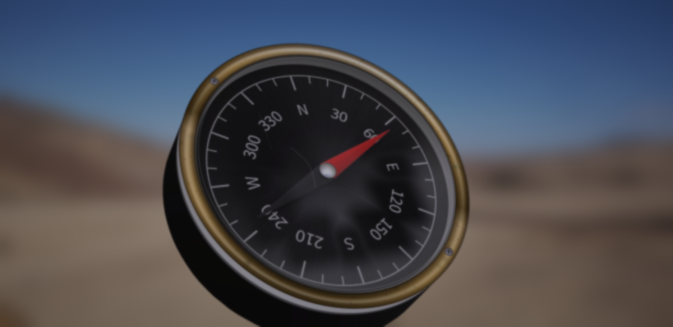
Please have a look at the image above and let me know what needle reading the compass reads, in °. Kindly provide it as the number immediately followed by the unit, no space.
65°
